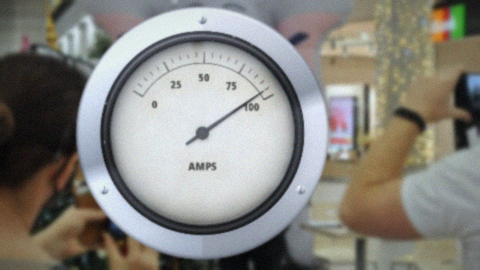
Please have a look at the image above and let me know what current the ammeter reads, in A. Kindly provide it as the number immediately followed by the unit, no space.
95A
